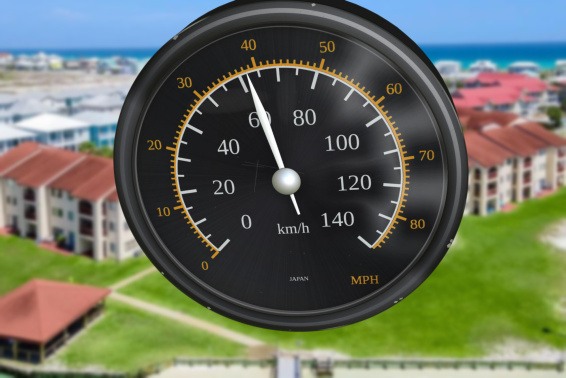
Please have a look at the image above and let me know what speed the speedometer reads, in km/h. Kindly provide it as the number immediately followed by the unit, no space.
62.5km/h
